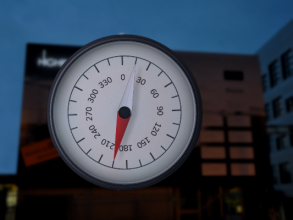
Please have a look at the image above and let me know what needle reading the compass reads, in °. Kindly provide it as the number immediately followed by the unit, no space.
195°
